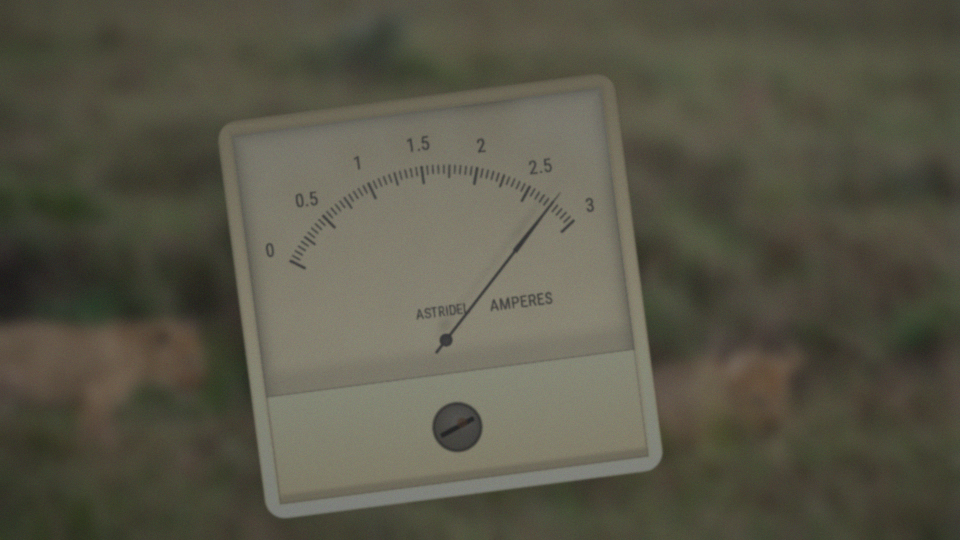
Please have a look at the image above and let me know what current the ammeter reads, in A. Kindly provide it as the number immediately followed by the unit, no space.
2.75A
